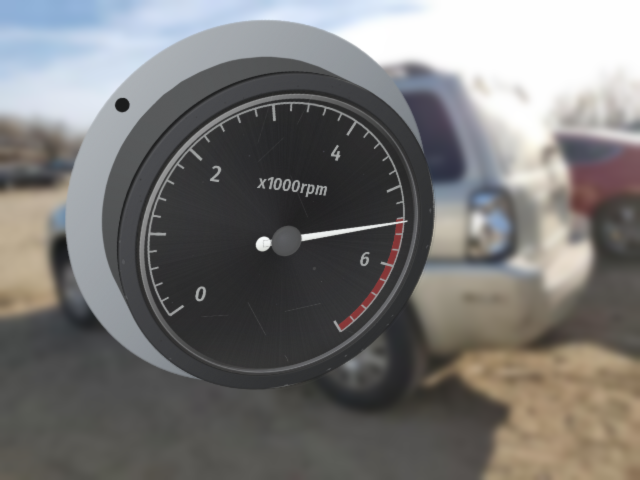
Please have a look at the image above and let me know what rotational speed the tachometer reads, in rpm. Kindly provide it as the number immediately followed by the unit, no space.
5400rpm
